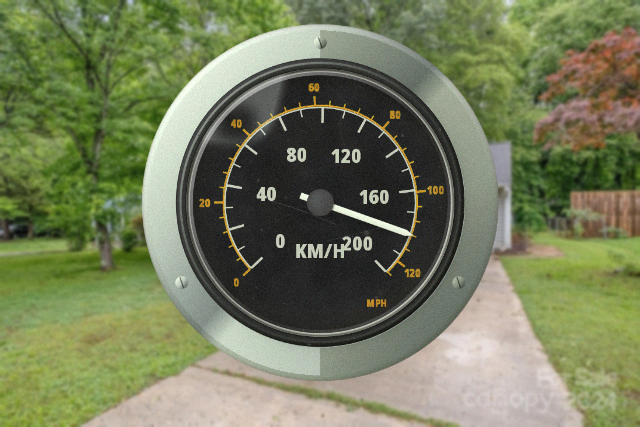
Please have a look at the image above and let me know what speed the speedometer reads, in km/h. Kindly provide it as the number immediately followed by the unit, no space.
180km/h
